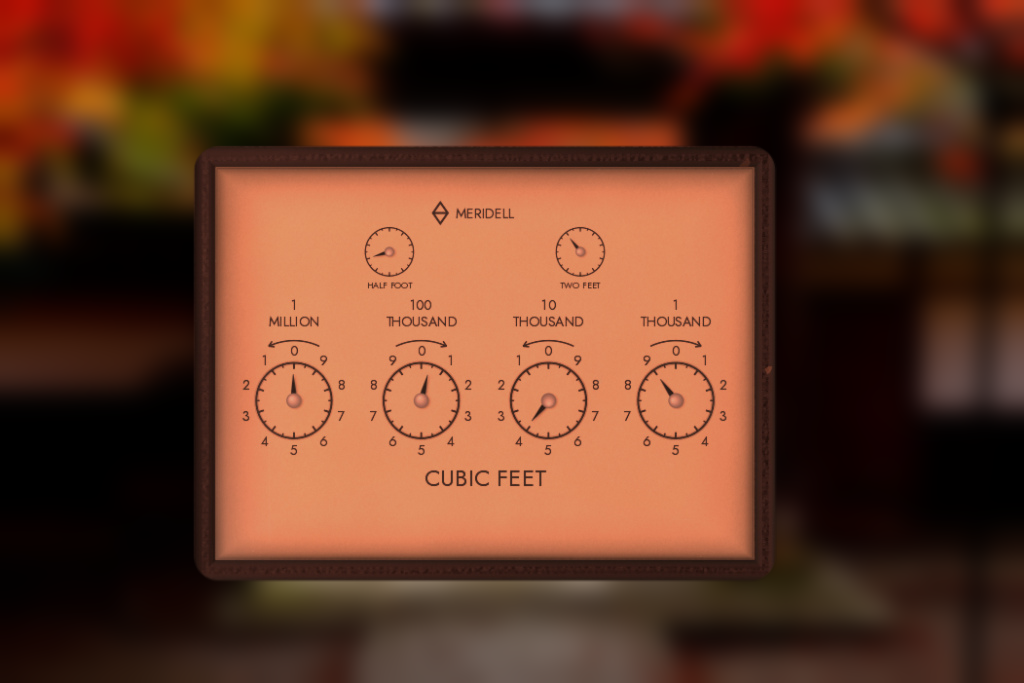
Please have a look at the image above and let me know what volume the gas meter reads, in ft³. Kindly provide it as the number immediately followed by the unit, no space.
3900ft³
